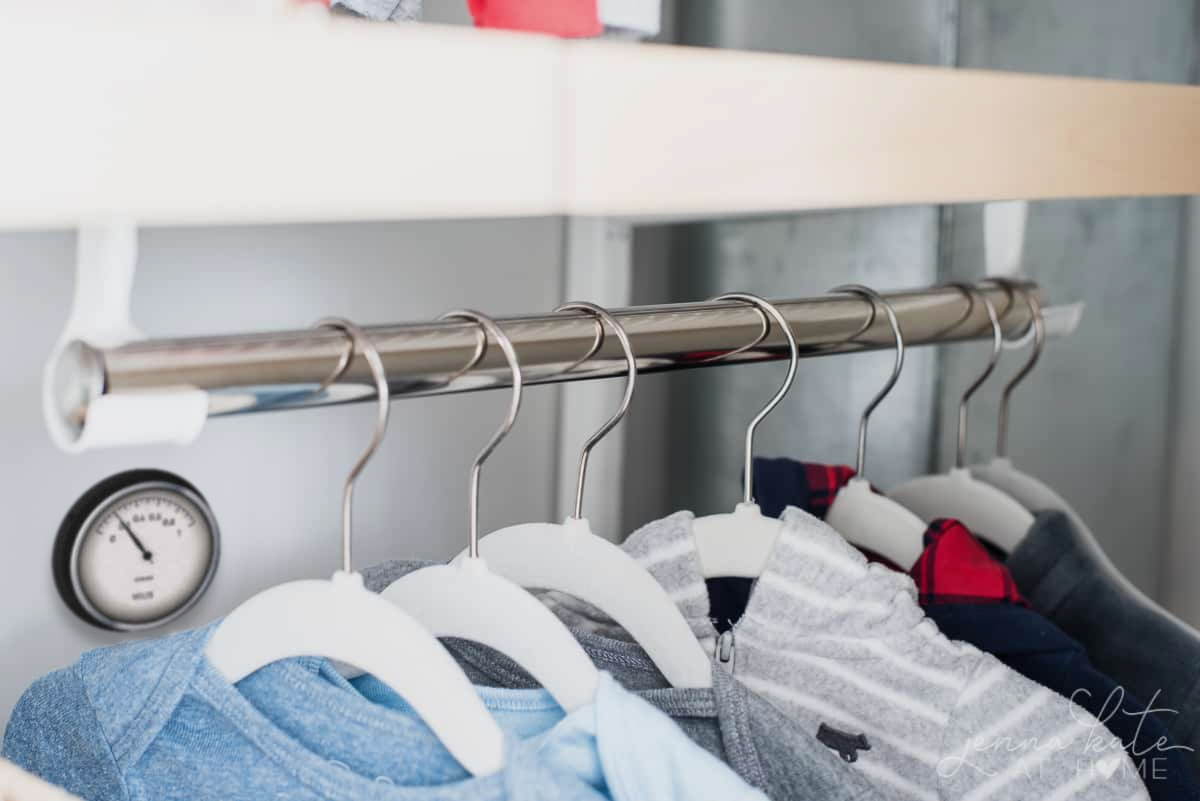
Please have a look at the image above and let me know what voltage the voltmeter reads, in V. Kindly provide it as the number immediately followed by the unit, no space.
0.2V
